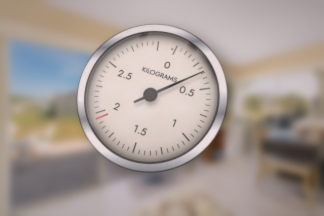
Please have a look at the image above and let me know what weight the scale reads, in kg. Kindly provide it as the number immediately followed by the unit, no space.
0.35kg
